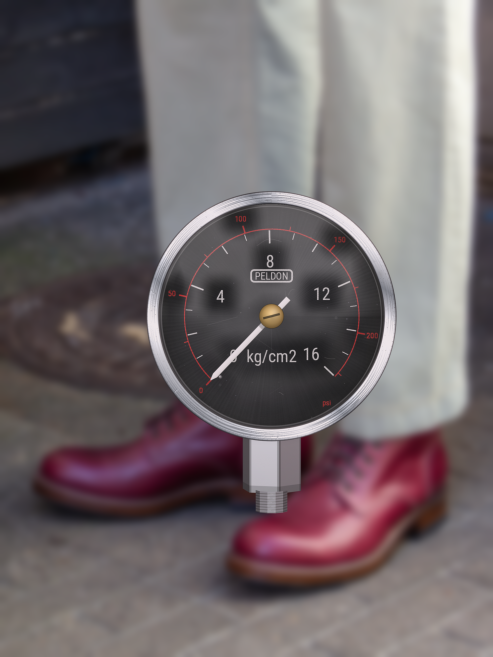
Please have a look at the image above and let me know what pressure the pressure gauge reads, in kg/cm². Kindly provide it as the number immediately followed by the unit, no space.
0kg/cm²
